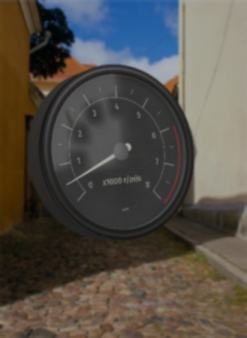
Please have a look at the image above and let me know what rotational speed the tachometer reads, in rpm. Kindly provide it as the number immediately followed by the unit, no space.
500rpm
